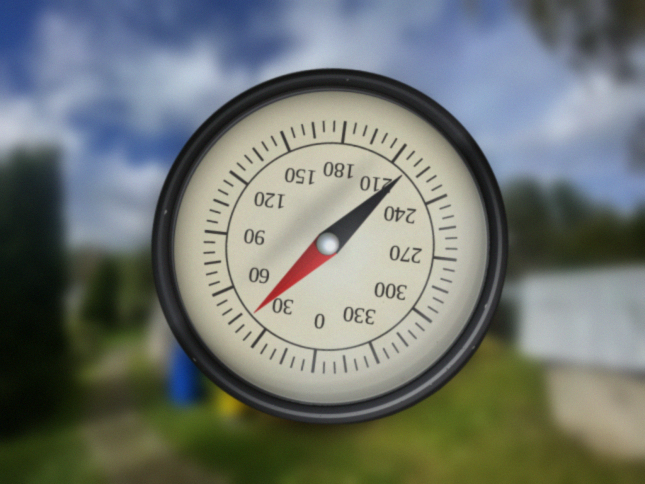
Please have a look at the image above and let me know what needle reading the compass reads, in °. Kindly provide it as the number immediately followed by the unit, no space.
40°
